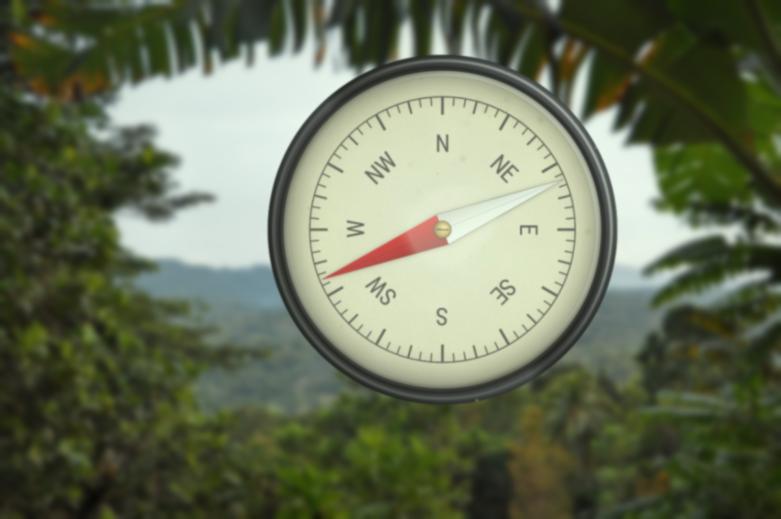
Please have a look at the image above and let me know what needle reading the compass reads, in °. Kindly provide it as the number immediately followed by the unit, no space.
247.5°
